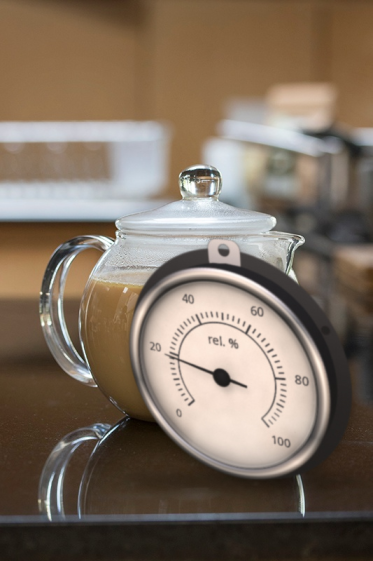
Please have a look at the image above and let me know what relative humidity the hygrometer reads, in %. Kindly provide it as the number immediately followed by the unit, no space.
20%
